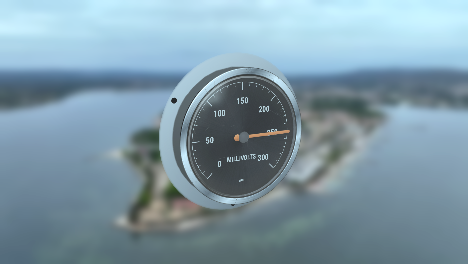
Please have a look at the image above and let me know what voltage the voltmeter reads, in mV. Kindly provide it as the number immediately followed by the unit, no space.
250mV
